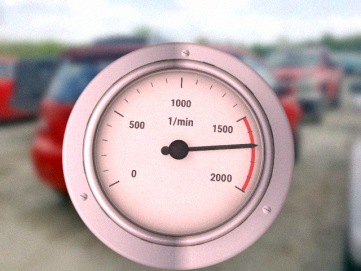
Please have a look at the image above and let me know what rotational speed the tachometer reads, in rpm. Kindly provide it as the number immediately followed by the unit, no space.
1700rpm
